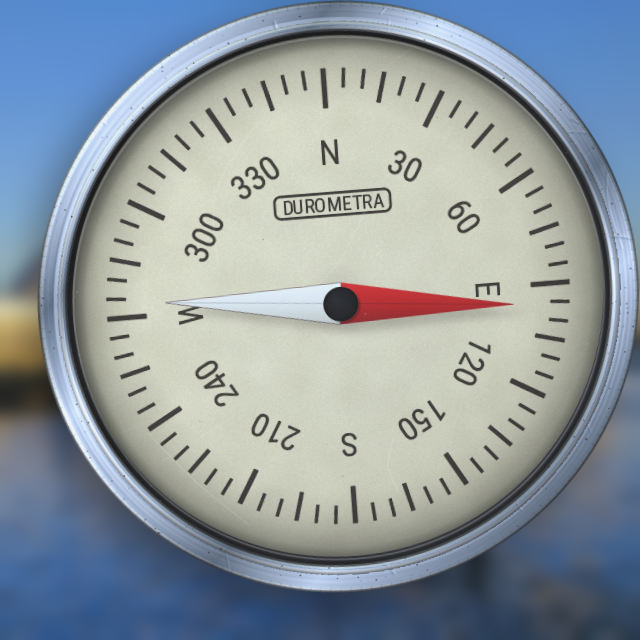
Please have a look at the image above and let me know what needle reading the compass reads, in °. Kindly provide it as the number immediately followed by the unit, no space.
95°
